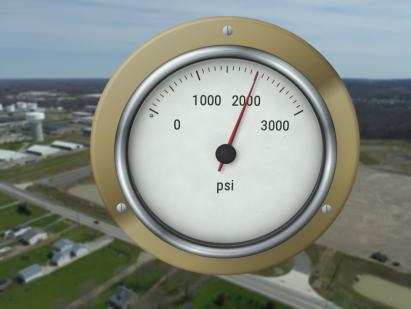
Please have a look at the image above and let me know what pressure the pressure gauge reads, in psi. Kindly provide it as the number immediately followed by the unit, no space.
2000psi
